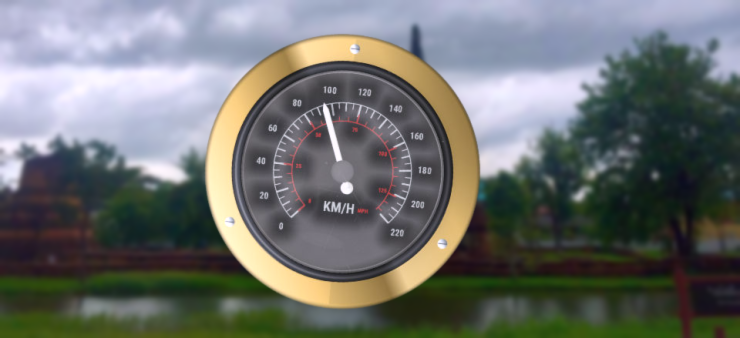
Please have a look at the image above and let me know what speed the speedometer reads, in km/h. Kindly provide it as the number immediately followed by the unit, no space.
95km/h
